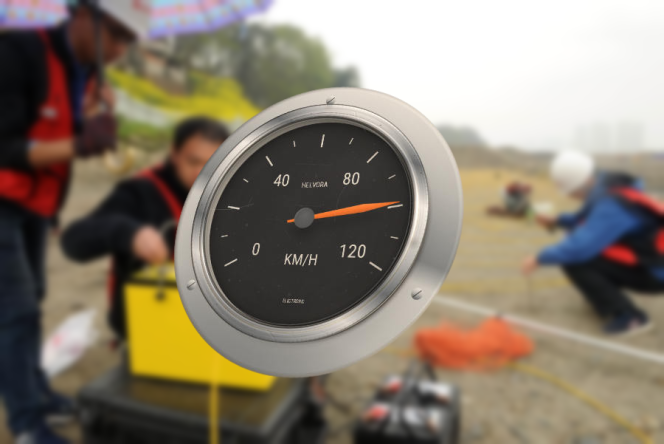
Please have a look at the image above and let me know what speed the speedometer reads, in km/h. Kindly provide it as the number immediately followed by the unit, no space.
100km/h
